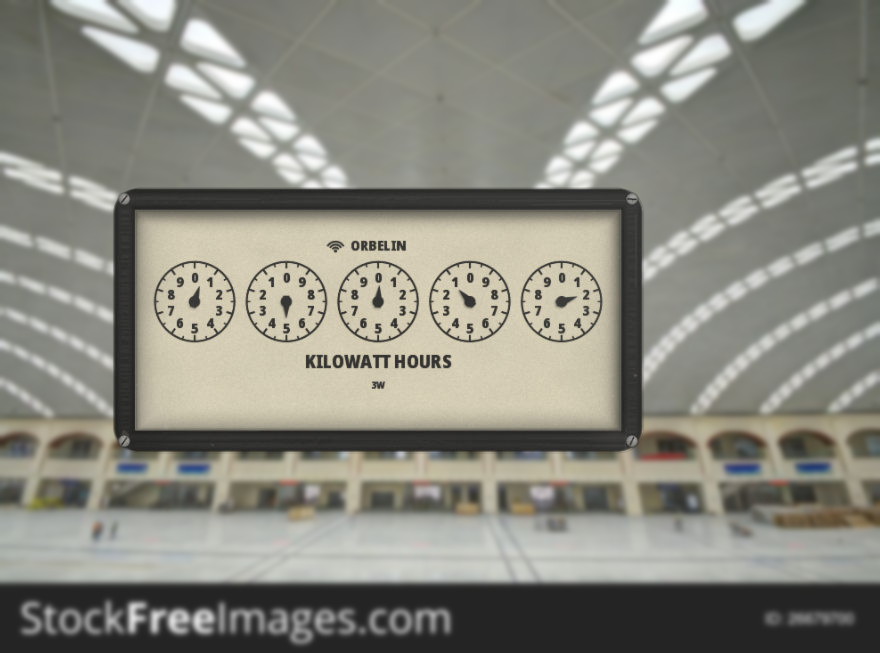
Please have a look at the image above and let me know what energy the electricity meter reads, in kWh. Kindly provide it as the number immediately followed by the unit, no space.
5012kWh
